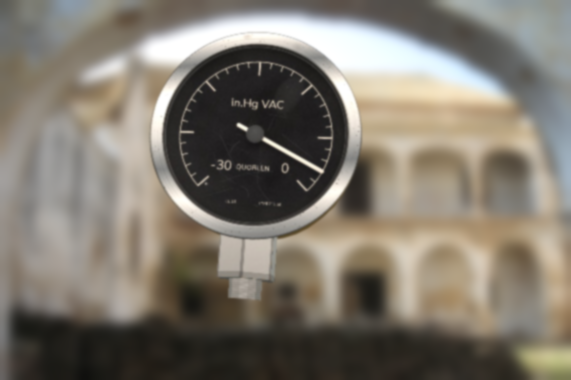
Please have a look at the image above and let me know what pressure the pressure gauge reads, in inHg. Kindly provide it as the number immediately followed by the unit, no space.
-2inHg
